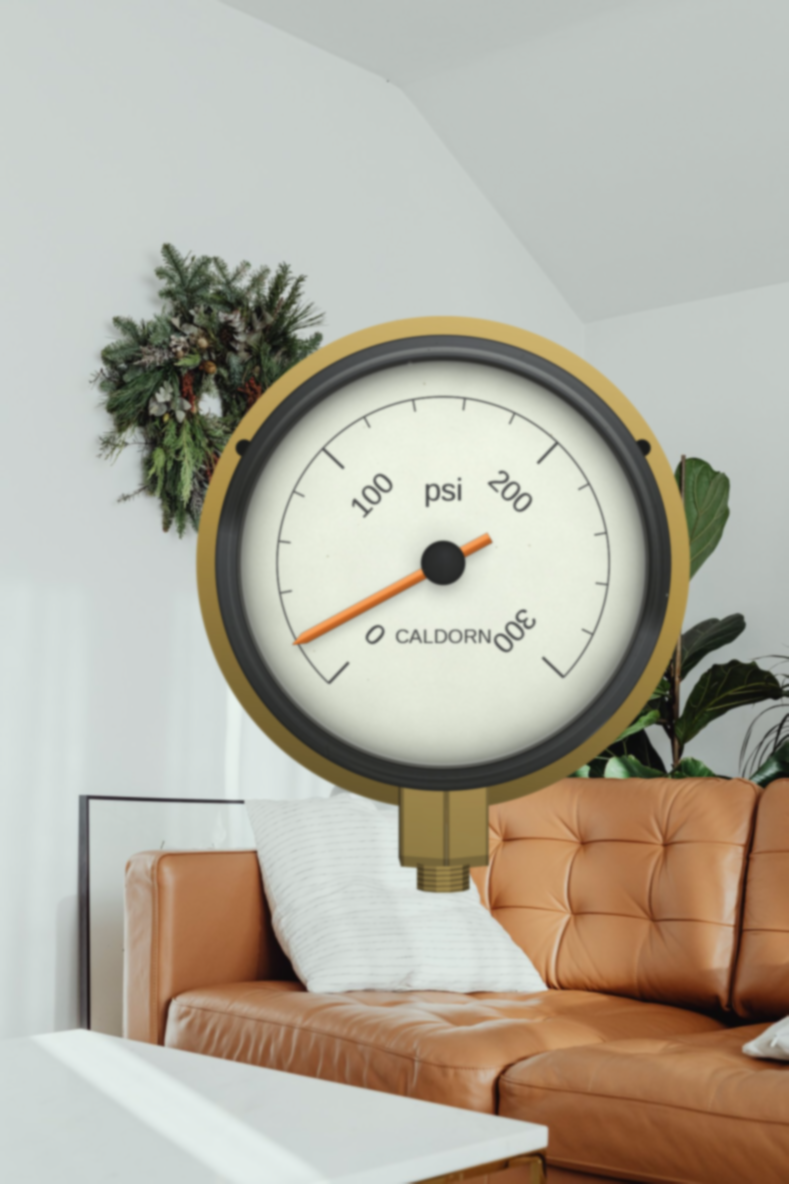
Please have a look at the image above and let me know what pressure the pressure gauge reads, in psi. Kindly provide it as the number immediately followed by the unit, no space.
20psi
